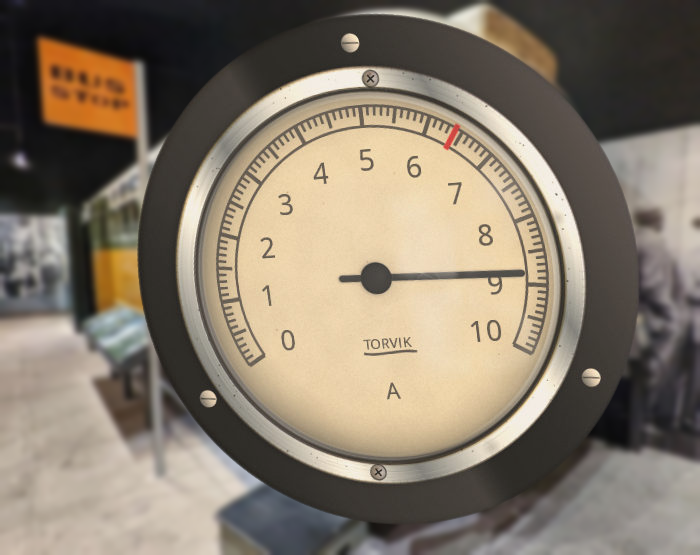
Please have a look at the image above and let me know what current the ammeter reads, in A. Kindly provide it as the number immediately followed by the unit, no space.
8.8A
